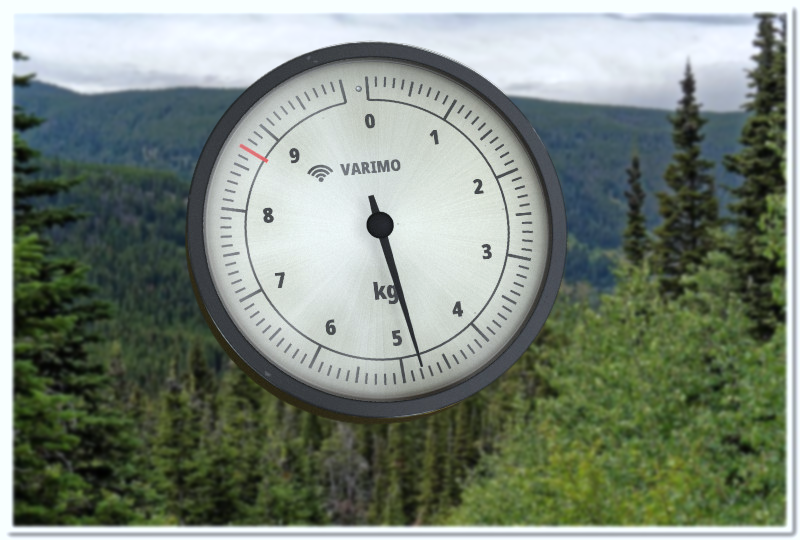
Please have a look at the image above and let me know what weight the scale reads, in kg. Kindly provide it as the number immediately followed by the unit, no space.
4.8kg
